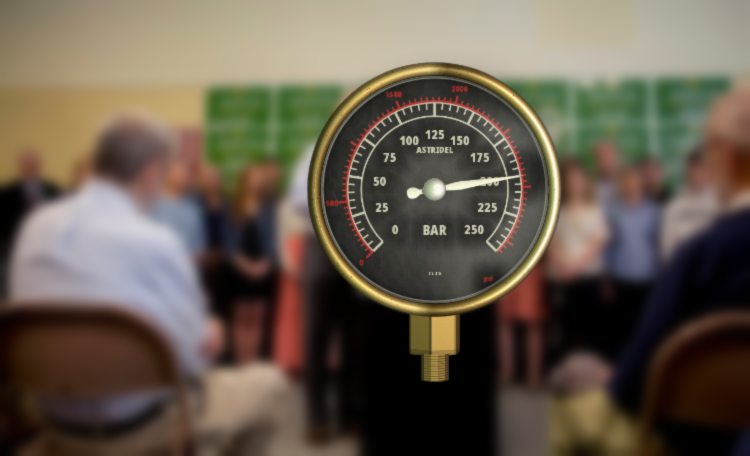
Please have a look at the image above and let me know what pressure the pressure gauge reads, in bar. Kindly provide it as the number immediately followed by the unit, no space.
200bar
